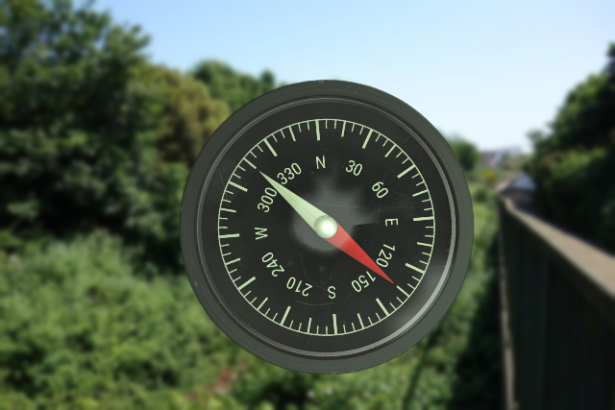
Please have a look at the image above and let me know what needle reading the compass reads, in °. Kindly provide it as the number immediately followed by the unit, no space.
135°
